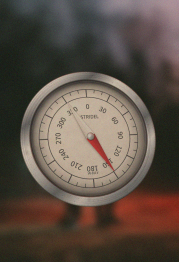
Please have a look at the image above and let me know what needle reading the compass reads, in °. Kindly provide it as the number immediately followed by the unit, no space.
150°
